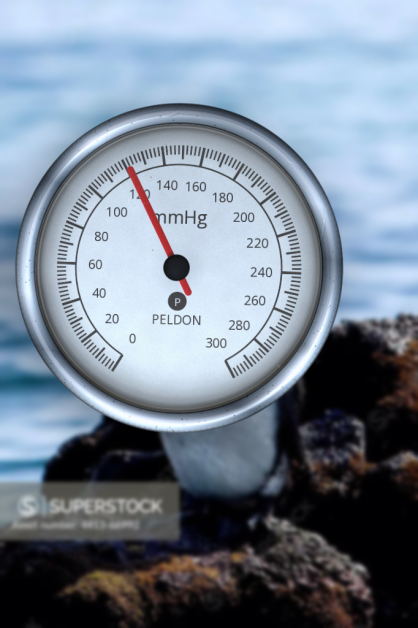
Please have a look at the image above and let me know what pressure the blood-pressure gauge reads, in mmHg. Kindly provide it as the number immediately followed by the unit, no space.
122mmHg
